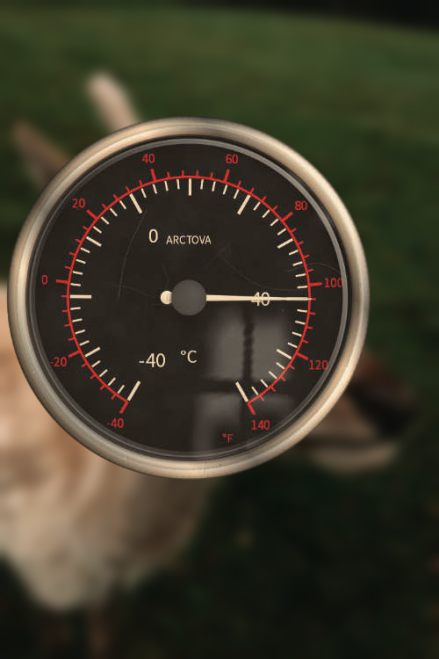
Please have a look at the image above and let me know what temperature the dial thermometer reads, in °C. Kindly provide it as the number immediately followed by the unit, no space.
40°C
